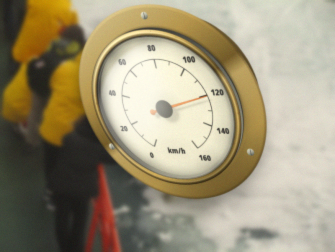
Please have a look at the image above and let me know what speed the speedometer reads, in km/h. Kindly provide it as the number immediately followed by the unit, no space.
120km/h
